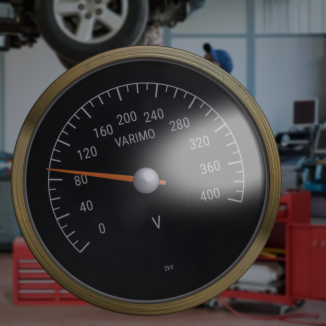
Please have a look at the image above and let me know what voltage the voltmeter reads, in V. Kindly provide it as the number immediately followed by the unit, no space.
90V
